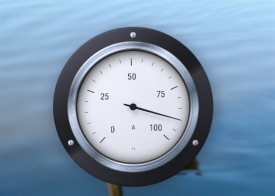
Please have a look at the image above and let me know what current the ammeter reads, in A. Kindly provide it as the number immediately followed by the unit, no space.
90A
